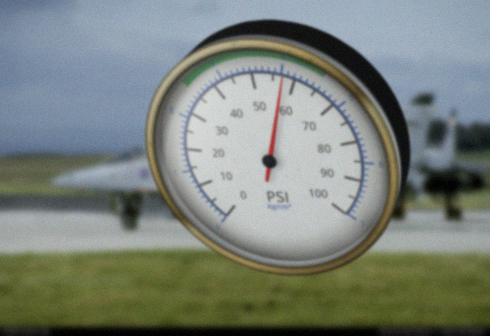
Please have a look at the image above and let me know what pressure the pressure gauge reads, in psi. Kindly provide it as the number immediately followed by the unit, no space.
57.5psi
